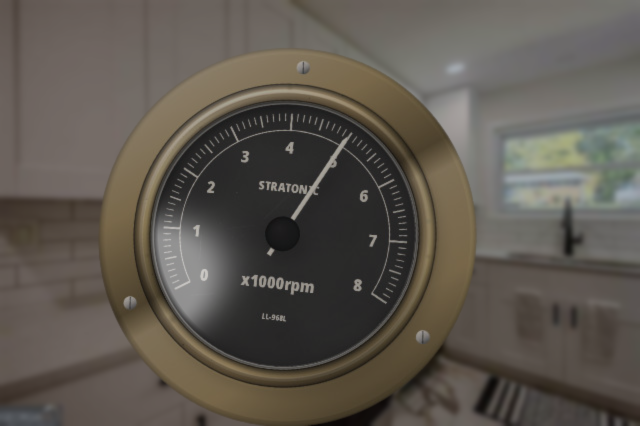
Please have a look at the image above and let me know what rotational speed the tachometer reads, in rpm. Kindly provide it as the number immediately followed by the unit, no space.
5000rpm
